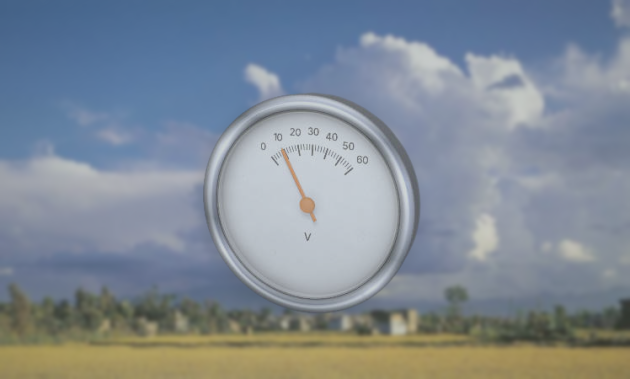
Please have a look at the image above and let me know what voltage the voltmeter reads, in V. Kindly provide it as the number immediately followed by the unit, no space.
10V
